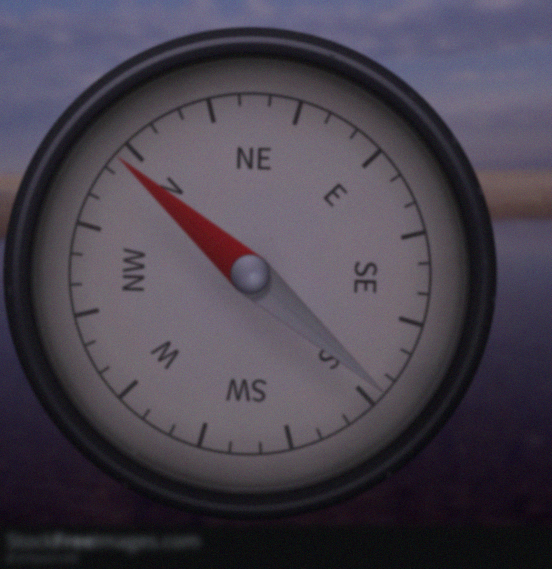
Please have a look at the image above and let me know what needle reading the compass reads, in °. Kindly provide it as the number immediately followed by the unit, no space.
355°
